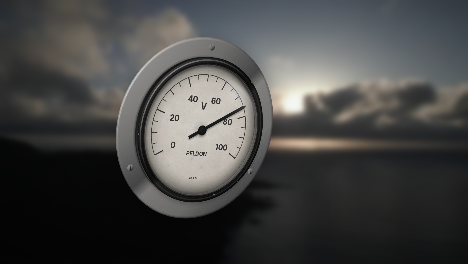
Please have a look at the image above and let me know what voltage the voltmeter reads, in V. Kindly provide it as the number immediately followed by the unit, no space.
75V
